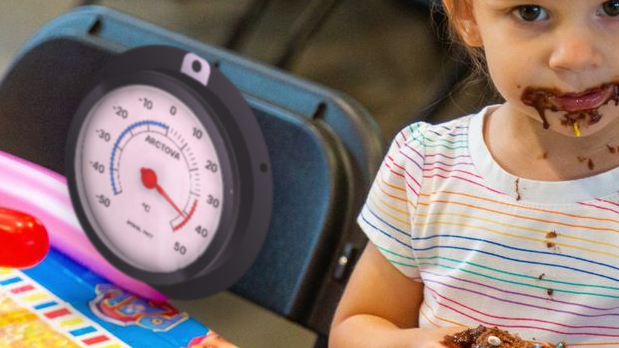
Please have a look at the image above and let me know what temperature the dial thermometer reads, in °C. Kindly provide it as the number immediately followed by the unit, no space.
40°C
